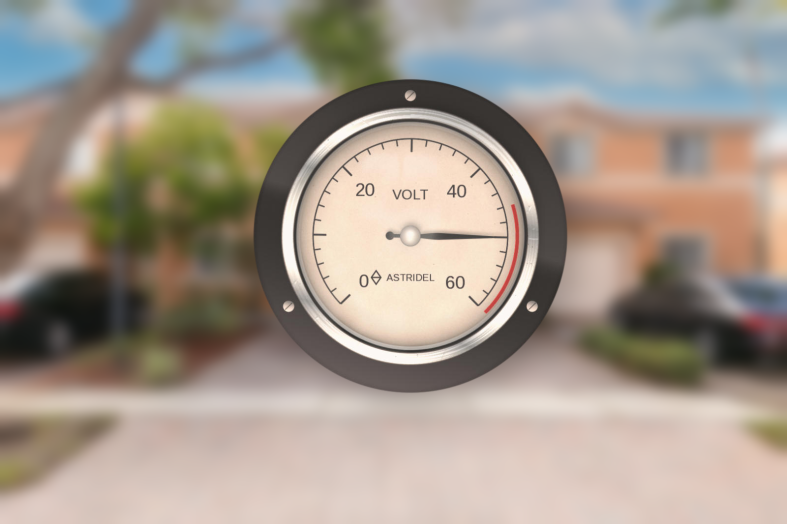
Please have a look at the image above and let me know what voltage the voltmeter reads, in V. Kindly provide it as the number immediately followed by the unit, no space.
50V
